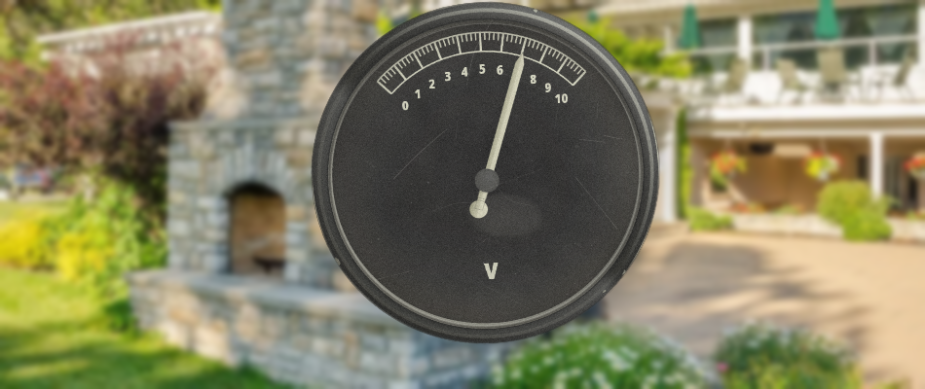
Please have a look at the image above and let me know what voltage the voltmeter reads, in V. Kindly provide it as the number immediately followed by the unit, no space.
7V
